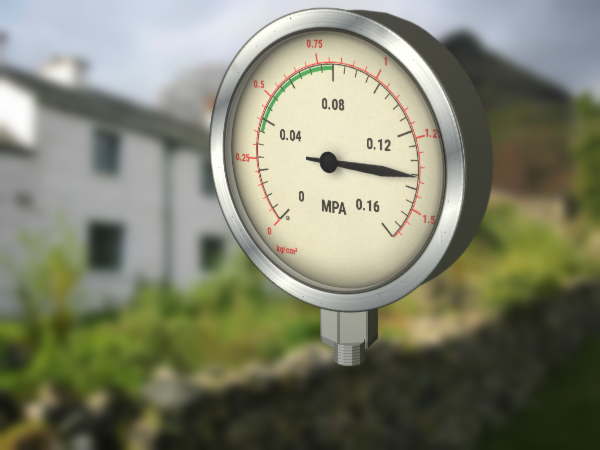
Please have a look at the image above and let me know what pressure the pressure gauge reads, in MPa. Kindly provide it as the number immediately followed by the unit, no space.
0.135MPa
